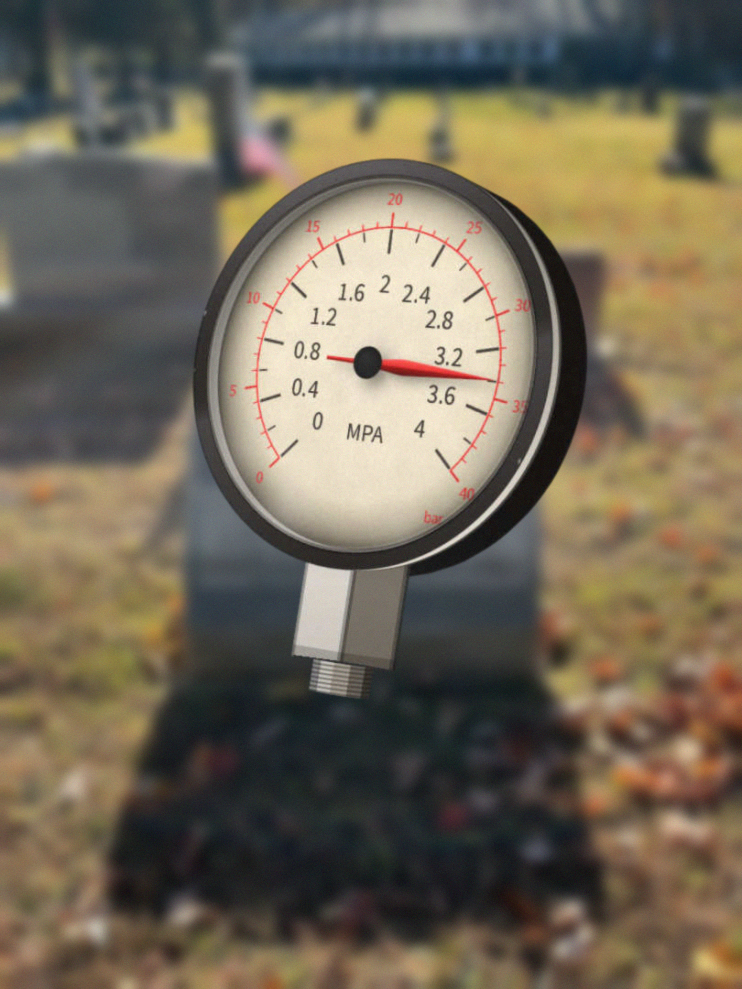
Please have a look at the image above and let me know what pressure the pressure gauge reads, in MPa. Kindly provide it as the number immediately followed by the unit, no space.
3.4MPa
